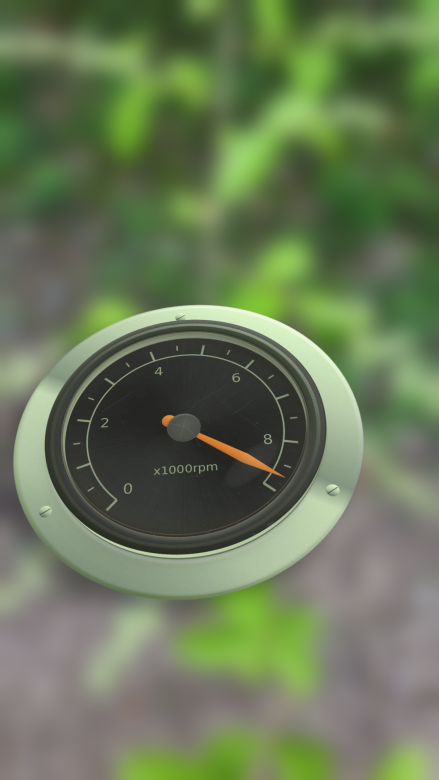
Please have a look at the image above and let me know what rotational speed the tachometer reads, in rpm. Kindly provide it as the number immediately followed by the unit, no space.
8750rpm
